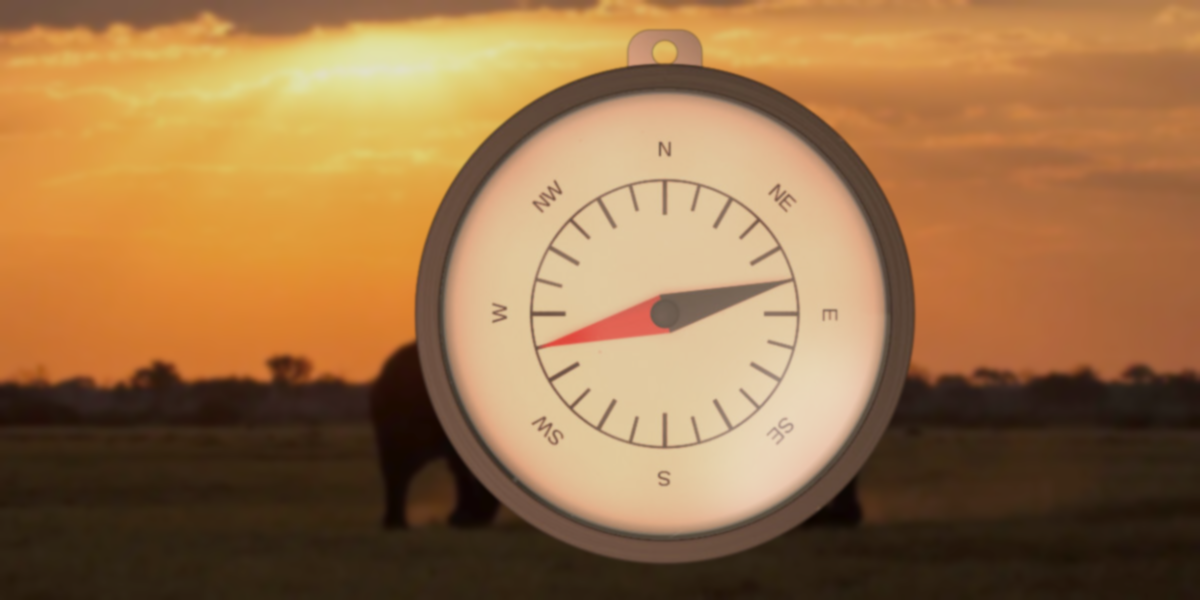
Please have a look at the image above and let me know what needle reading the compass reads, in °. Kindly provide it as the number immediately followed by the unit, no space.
255°
